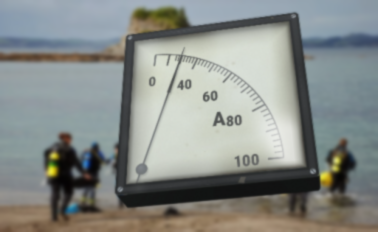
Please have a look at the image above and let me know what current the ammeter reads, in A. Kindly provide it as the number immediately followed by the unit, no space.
30A
